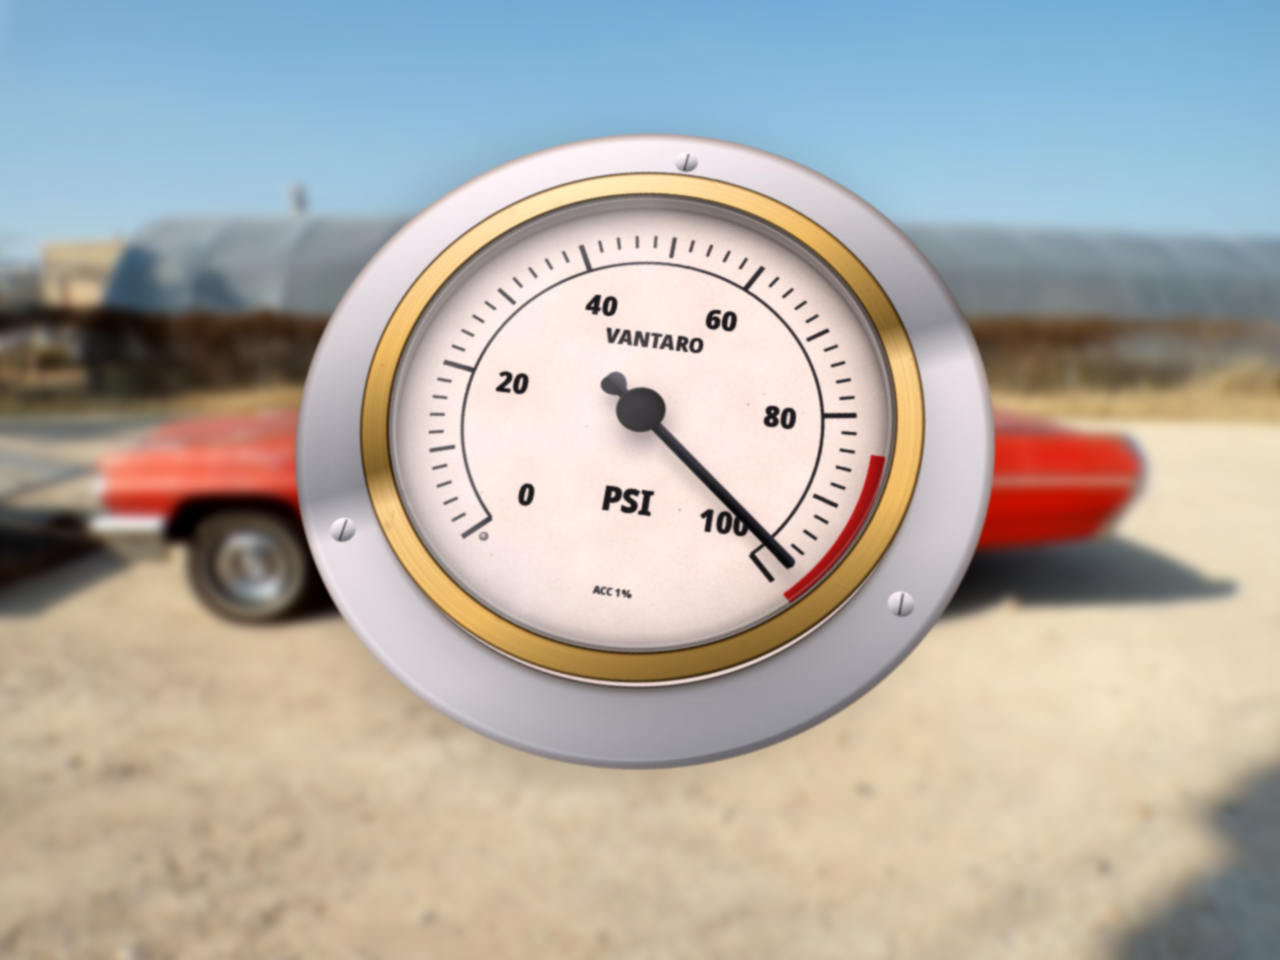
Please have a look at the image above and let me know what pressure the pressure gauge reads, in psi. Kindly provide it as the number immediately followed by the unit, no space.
98psi
